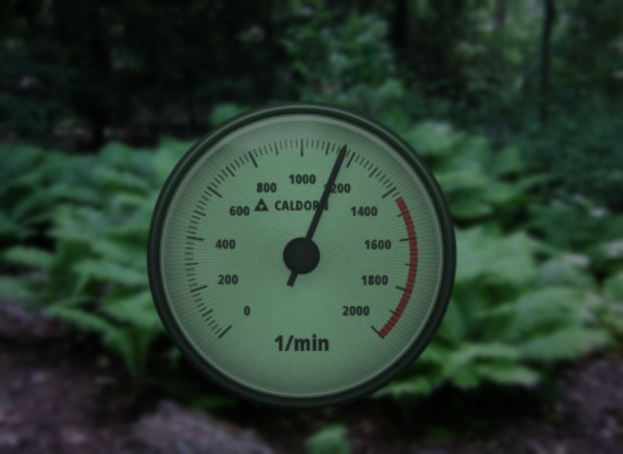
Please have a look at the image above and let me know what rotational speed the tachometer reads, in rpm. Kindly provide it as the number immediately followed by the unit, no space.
1160rpm
